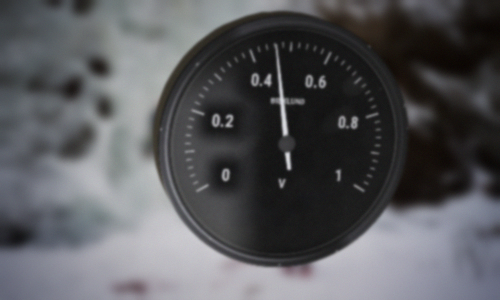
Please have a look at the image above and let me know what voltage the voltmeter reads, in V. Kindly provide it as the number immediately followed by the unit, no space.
0.46V
